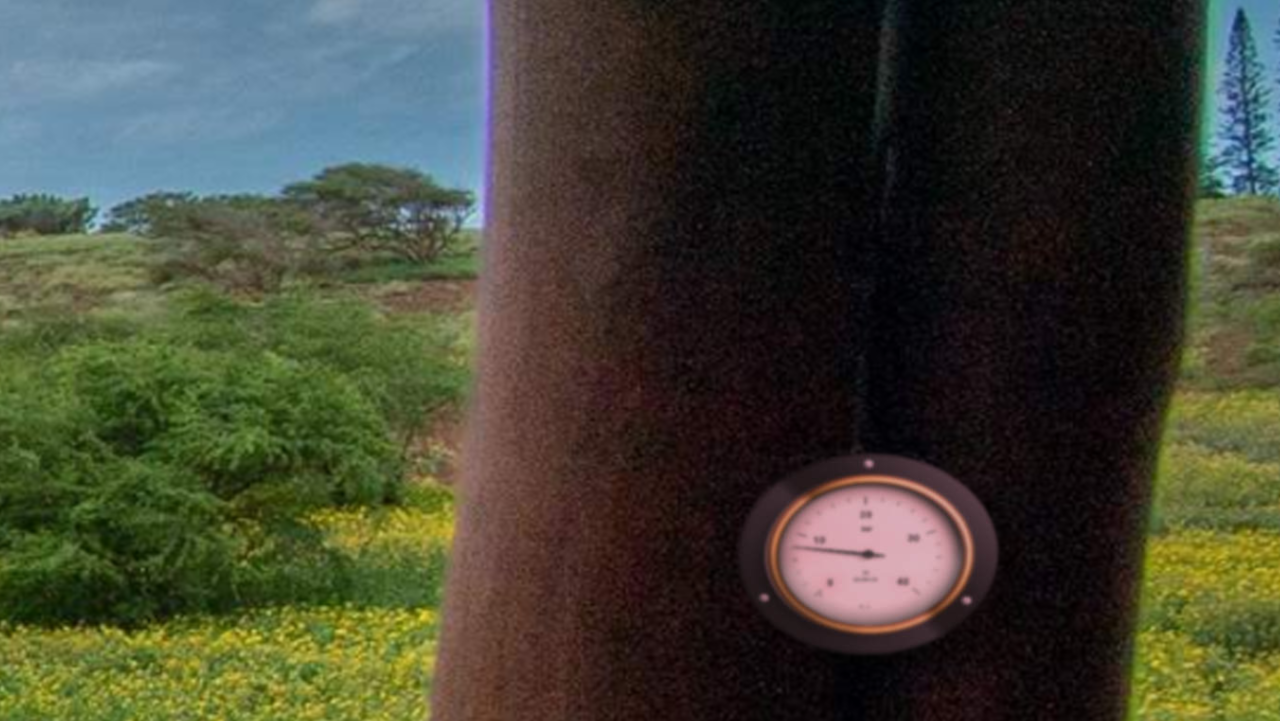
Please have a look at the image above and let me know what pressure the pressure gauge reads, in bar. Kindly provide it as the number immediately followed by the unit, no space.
8bar
